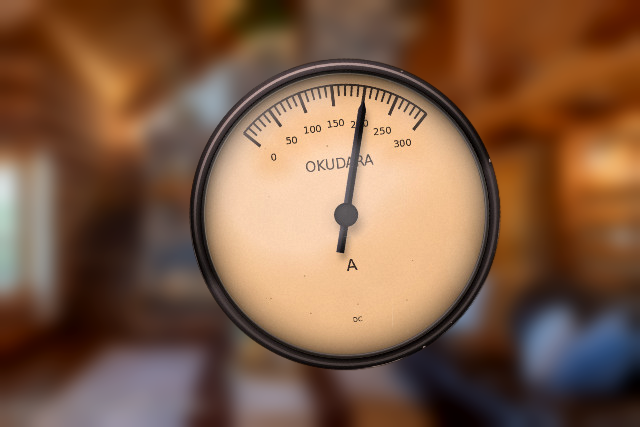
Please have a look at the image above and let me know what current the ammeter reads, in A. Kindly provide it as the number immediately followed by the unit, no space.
200A
